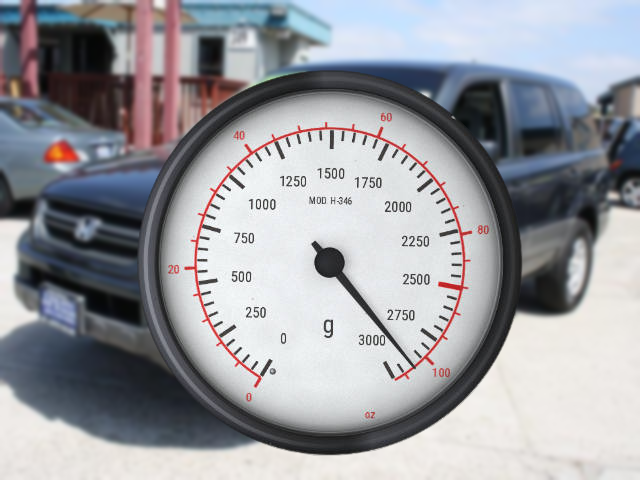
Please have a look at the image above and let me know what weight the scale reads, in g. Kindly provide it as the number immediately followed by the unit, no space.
2900g
